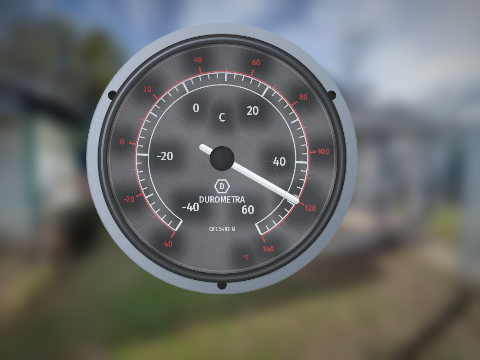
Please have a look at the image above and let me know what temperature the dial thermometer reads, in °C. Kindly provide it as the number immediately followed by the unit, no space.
49°C
